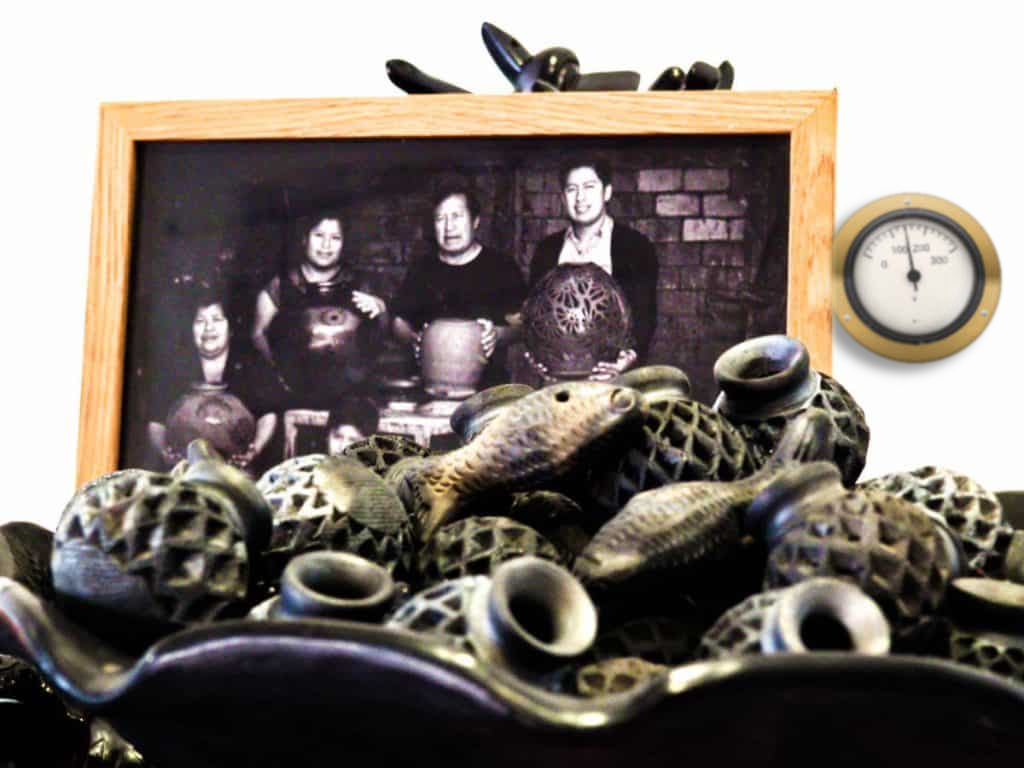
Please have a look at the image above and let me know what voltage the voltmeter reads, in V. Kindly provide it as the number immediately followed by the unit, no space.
140V
